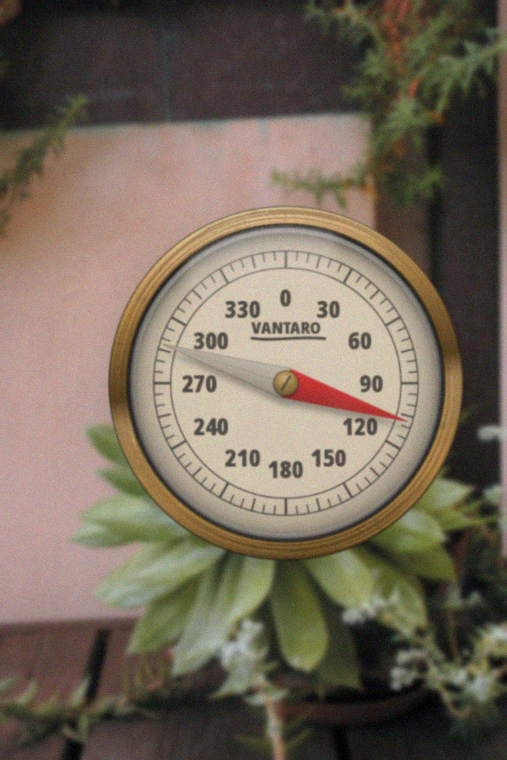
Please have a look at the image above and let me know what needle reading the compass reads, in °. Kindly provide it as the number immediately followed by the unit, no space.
107.5°
